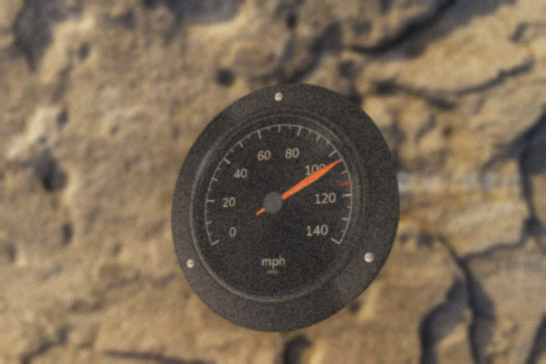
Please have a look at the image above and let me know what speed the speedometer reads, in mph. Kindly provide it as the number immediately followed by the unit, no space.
105mph
